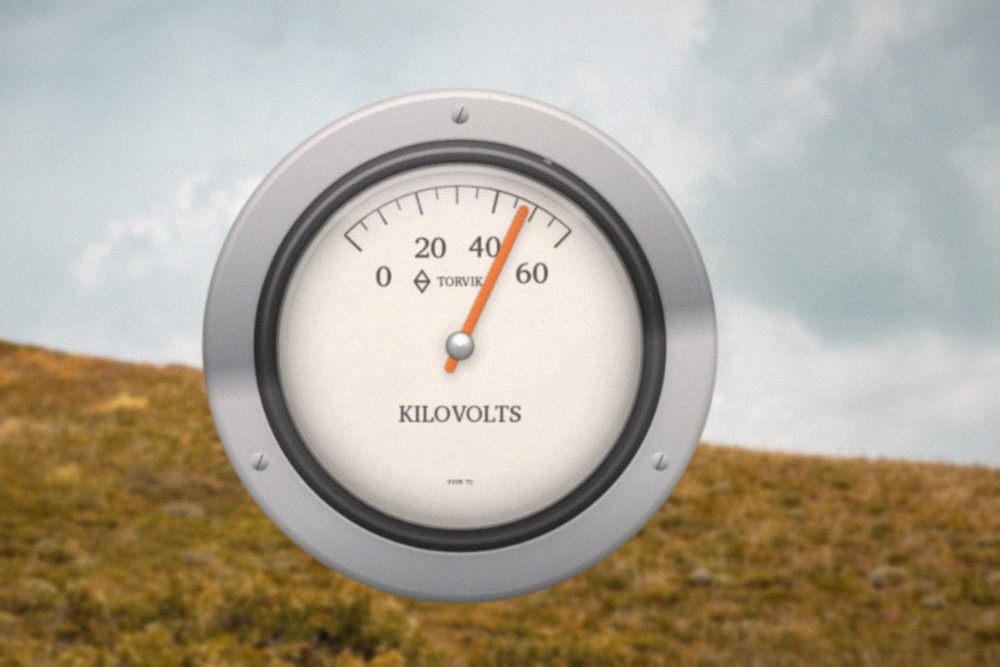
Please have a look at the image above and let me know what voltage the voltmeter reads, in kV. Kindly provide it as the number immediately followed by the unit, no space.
47.5kV
